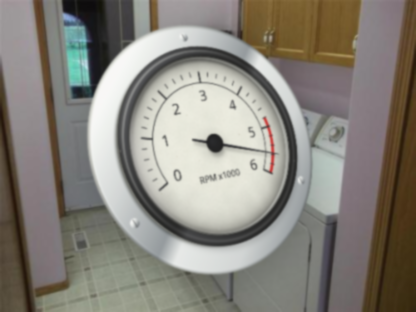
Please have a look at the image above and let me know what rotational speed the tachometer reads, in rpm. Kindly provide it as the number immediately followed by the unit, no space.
5600rpm
